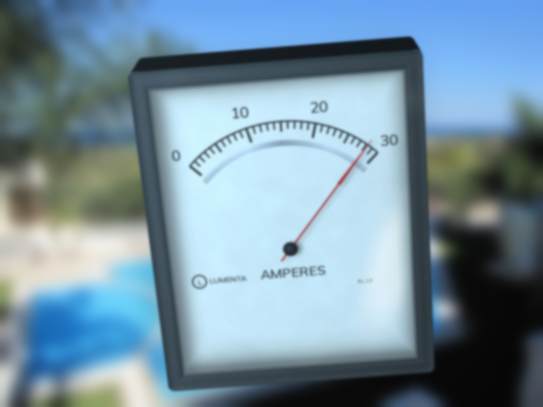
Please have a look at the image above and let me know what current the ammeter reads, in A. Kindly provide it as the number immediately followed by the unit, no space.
28A
